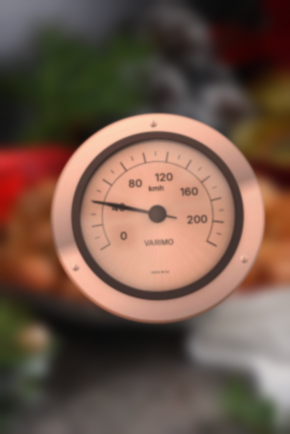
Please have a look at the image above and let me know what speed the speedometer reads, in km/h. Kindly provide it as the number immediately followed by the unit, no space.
40km/h
